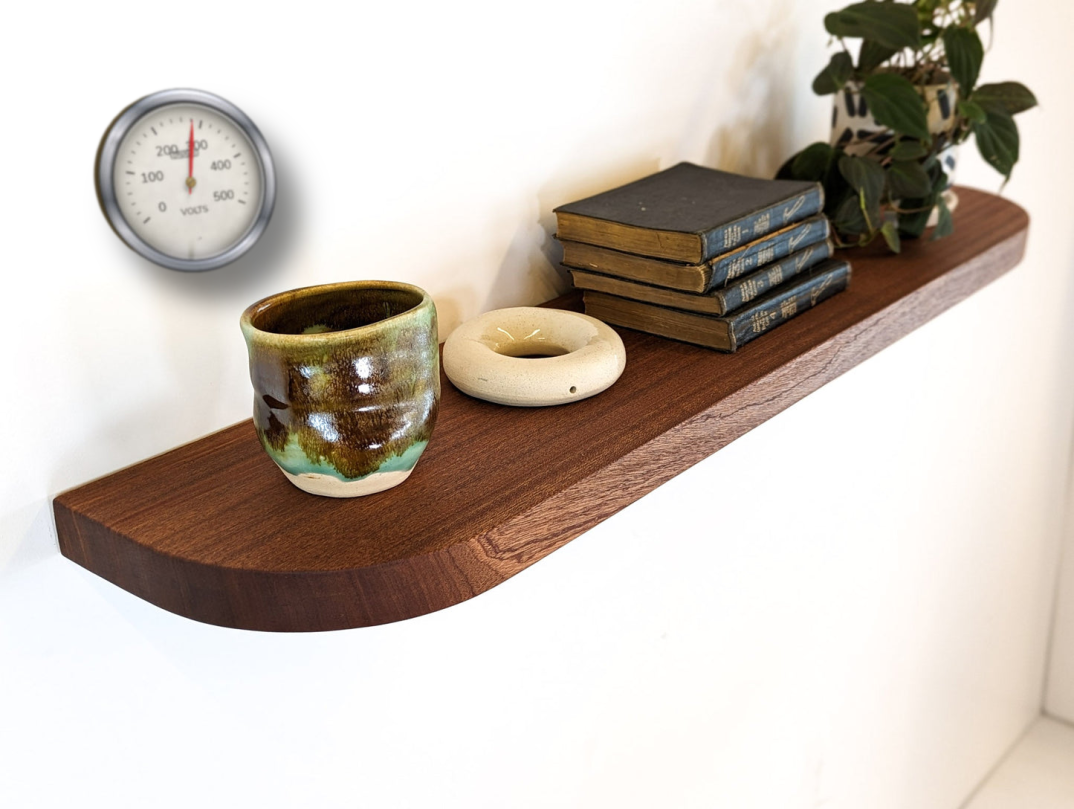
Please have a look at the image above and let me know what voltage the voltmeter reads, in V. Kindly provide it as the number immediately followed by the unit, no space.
280V
